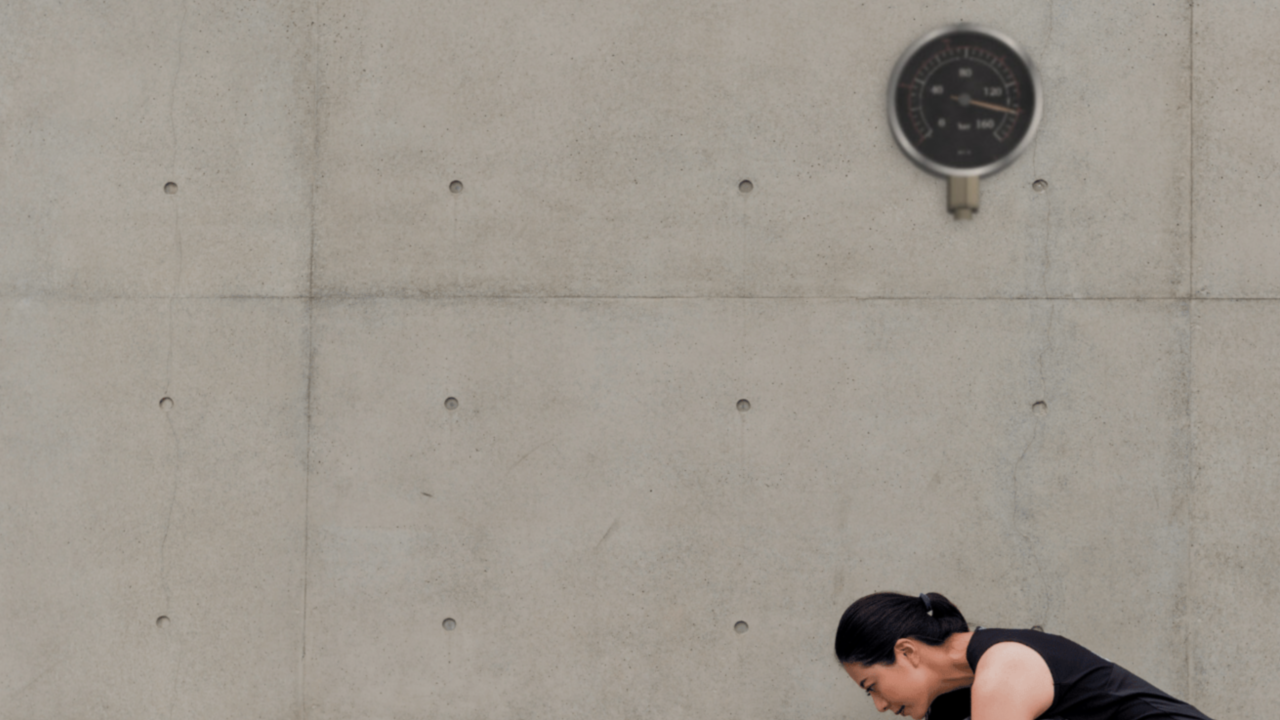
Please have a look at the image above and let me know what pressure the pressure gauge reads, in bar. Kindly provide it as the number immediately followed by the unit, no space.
140bar
